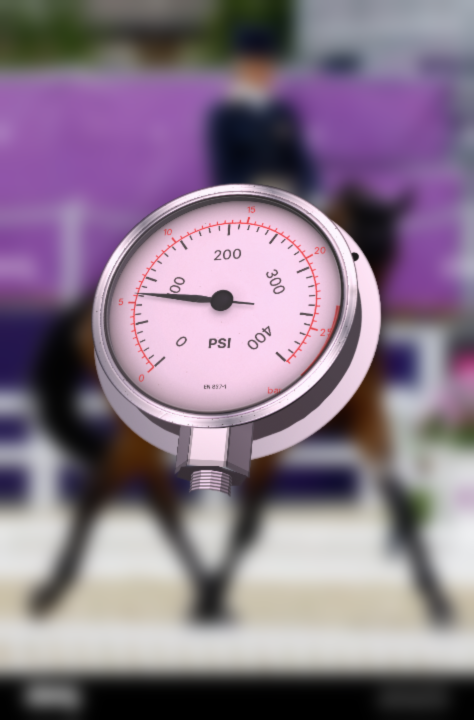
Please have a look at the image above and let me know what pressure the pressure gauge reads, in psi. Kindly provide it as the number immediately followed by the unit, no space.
80psi
